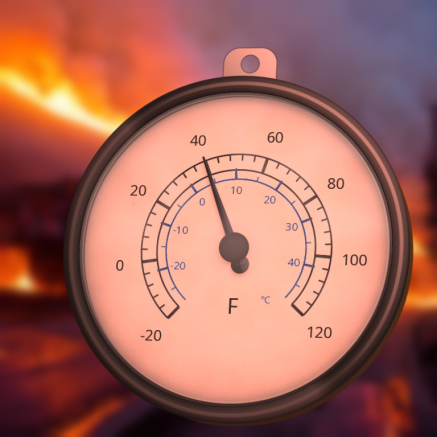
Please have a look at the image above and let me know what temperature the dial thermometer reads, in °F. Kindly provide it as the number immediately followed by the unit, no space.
40°F
